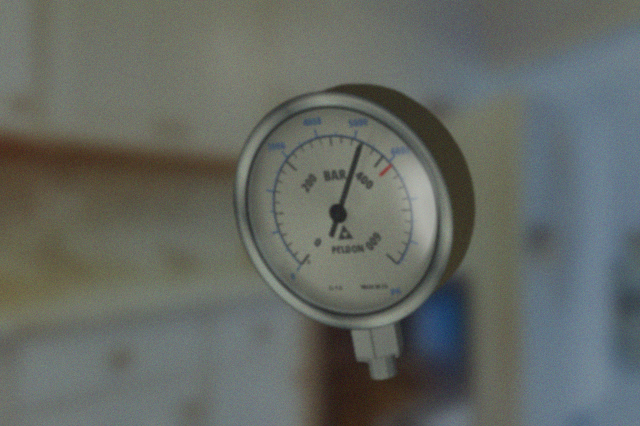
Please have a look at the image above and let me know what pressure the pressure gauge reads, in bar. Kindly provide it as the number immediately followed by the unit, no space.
360bar
